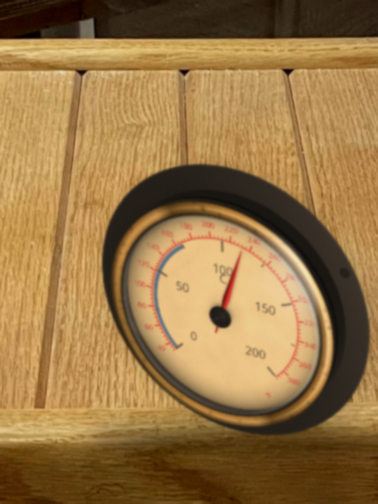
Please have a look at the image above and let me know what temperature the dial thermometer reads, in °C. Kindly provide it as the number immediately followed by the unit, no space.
112.5°C
